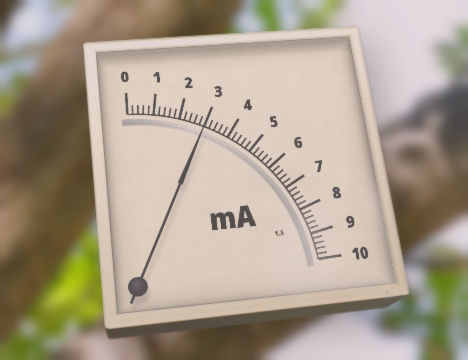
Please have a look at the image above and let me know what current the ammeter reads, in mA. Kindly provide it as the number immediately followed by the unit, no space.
3mA
